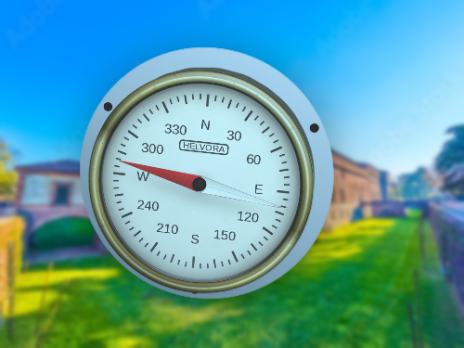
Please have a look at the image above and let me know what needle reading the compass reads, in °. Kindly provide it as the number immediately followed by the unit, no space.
280°
